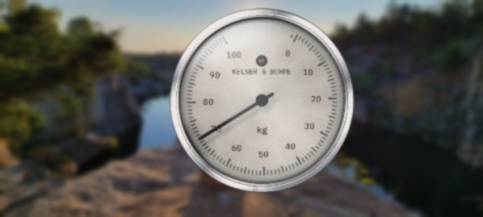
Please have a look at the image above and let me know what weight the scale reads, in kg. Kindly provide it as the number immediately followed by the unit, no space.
70kg
